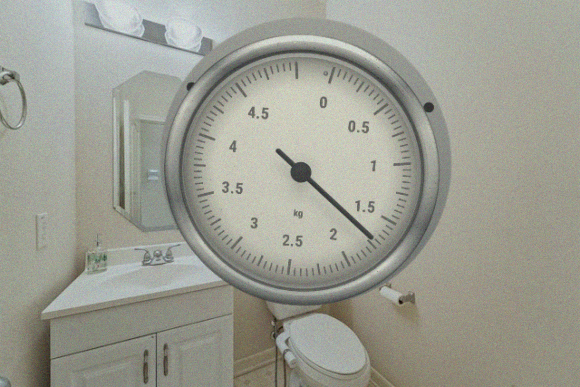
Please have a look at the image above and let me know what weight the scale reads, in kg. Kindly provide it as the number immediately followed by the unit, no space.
1.7kg
